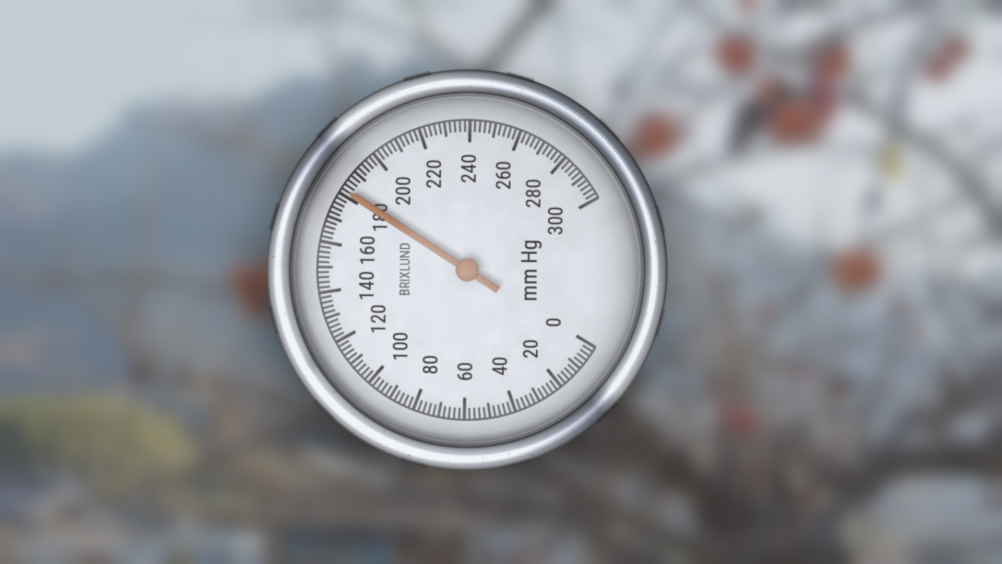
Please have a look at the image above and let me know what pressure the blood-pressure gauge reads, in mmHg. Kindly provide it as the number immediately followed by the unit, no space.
182mmHg
